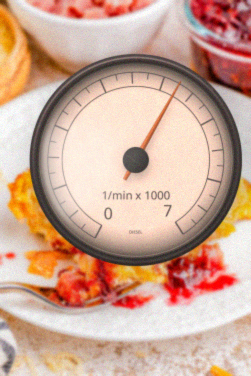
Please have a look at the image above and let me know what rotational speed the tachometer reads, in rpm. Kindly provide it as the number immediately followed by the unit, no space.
4250rpm
